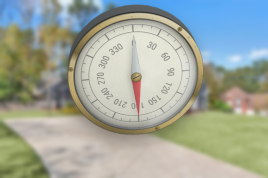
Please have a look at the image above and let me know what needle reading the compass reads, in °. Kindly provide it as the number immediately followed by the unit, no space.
180°
